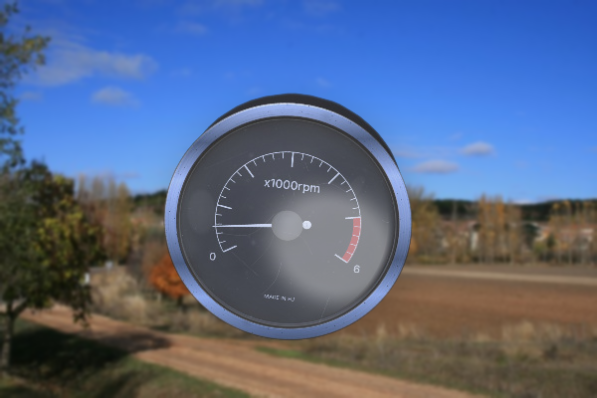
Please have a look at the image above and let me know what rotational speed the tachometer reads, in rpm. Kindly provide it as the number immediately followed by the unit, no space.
600rpm
